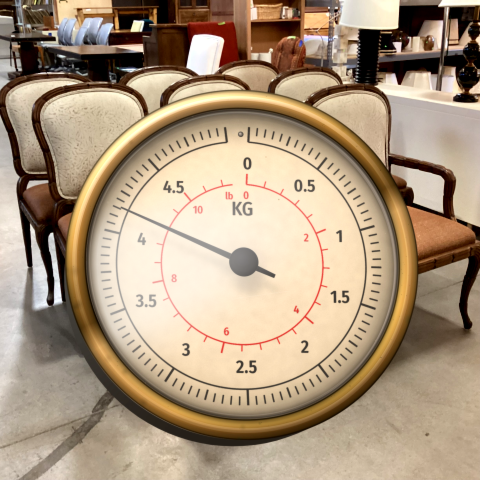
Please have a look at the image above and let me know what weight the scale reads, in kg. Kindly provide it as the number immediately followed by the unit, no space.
4.15kg
